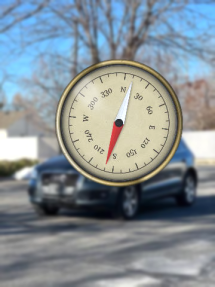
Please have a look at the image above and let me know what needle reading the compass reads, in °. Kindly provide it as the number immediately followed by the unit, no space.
190°
